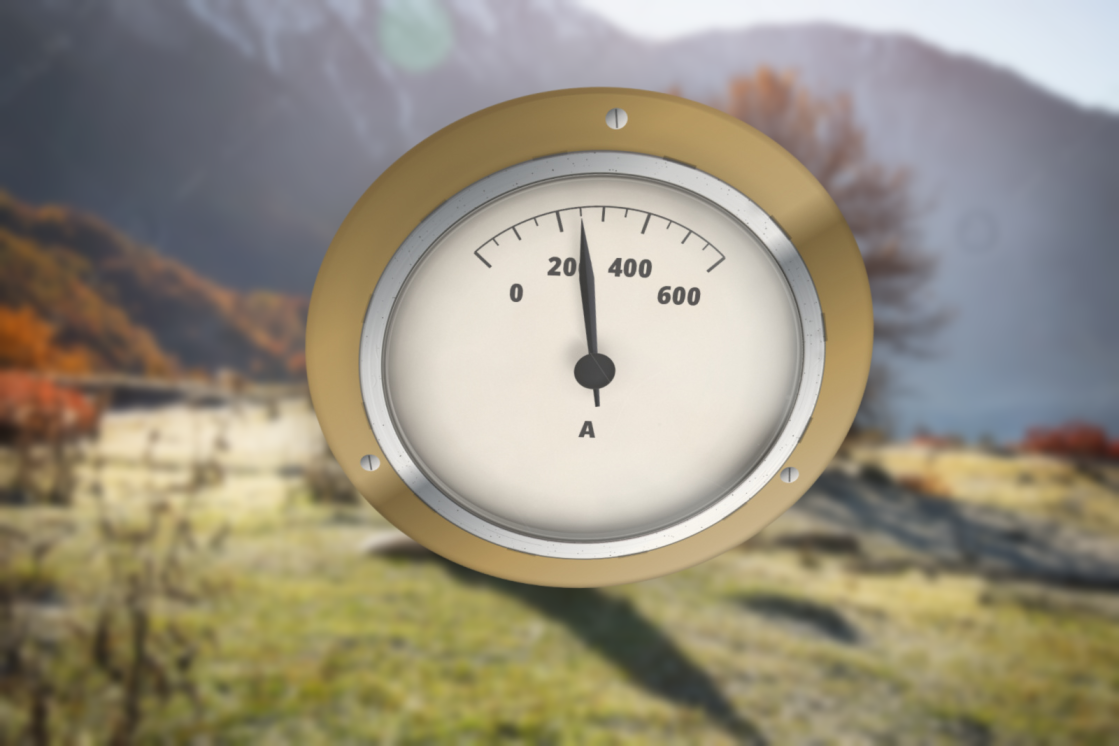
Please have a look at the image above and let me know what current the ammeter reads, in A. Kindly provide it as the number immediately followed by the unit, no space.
250A
